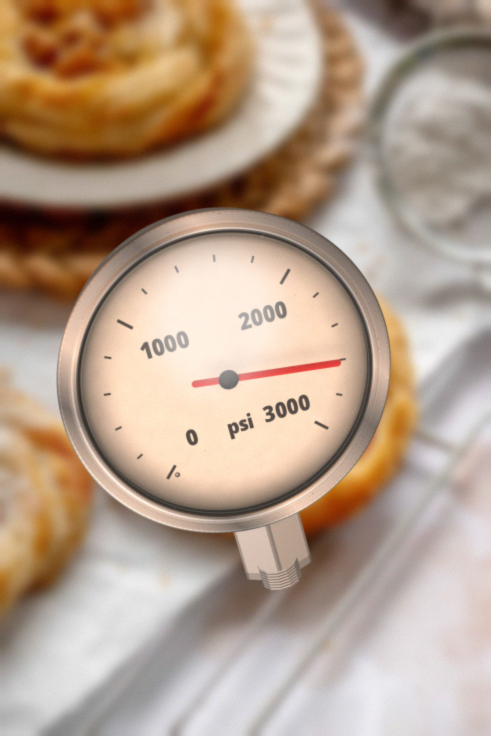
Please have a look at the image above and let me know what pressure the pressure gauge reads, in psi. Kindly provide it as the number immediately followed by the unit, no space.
2600psi
